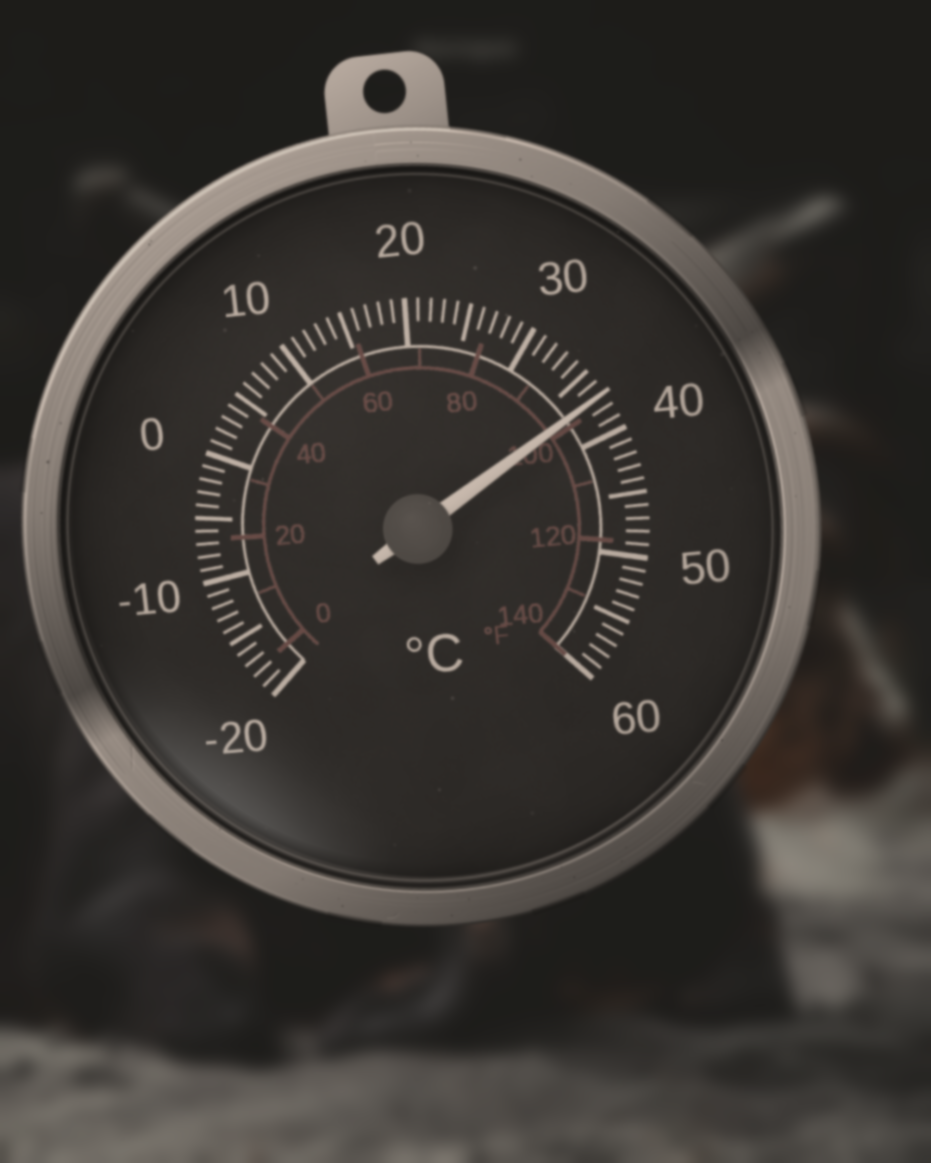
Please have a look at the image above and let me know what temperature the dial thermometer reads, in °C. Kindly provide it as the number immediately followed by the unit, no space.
37°C
